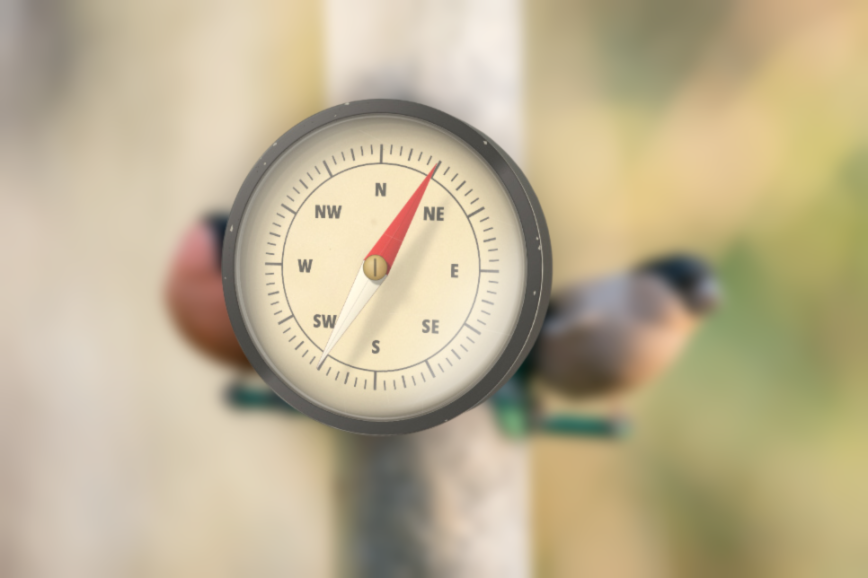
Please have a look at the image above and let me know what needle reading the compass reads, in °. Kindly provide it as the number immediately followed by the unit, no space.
30°
